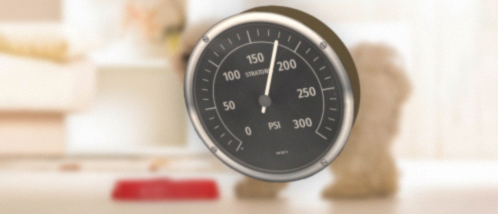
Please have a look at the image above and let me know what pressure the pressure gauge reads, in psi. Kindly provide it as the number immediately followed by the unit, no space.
180psi
